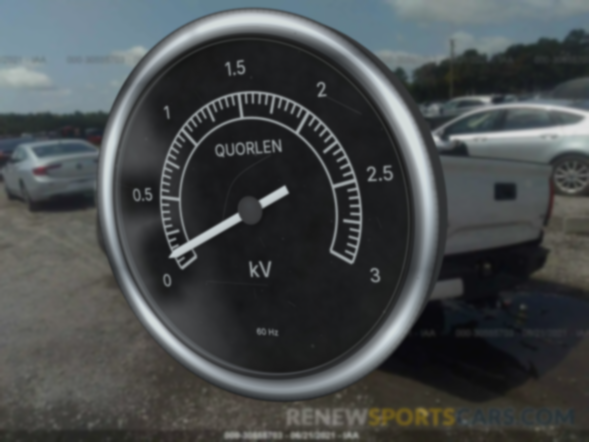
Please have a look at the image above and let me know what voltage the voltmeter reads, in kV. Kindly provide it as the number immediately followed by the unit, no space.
0.1kV
